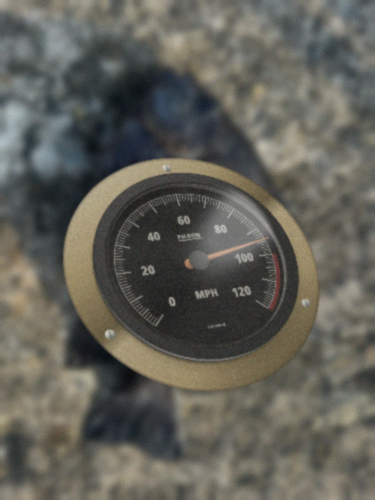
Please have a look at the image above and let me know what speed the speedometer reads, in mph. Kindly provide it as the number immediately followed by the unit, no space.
95mph
